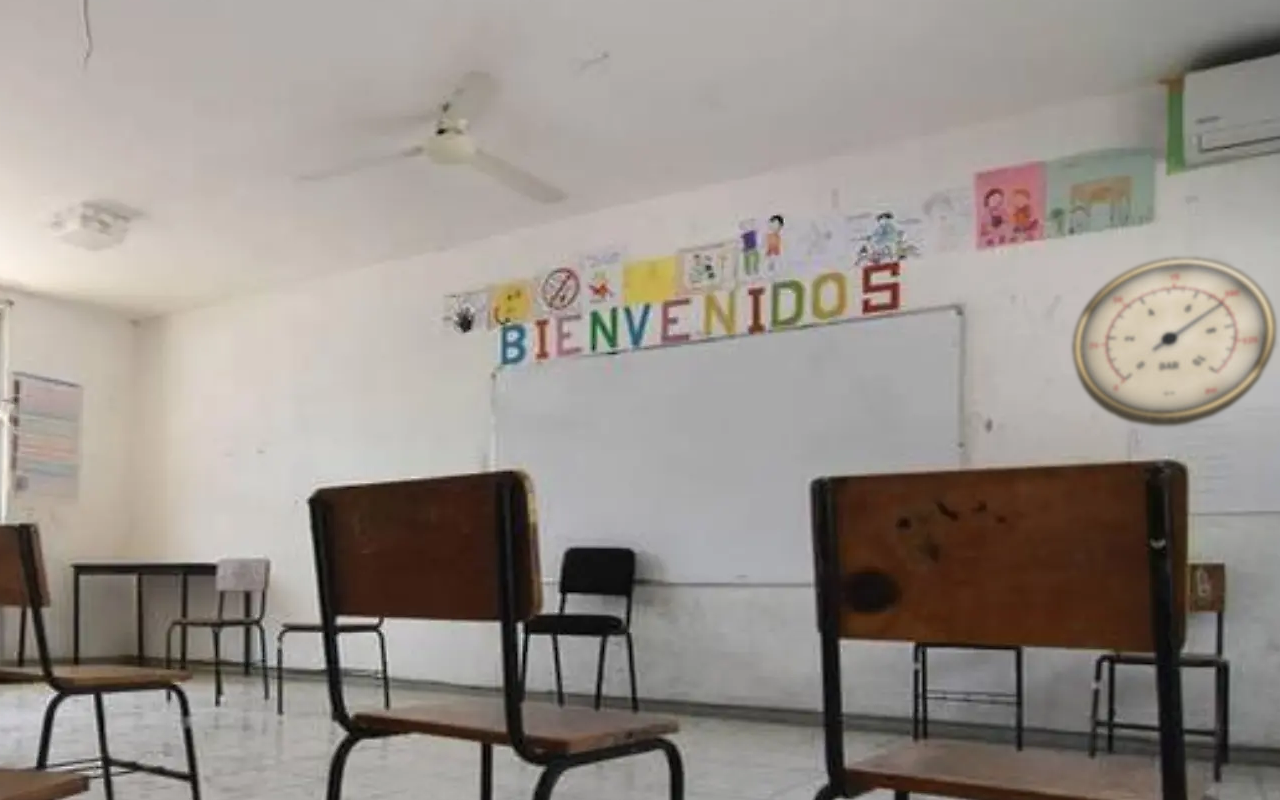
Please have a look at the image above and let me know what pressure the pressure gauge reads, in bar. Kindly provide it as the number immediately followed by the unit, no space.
7bar
